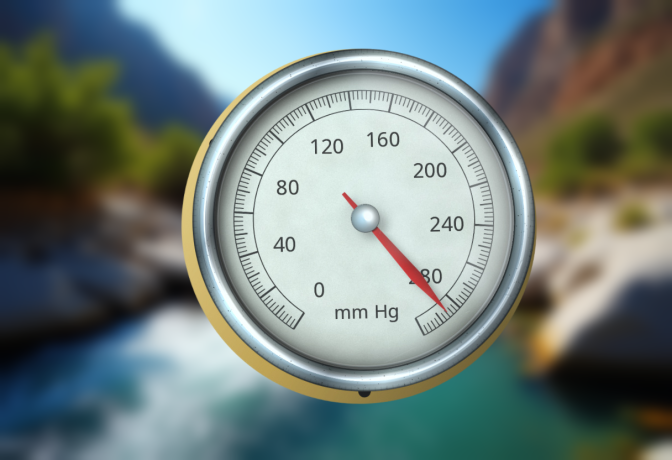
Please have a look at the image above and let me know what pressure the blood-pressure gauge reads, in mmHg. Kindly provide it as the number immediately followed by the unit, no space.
286mmHg
